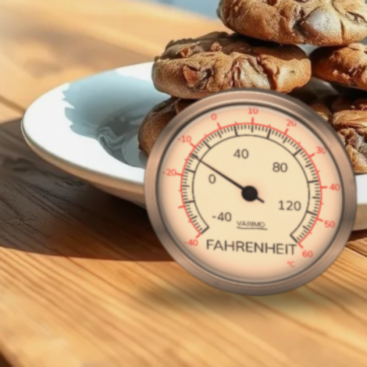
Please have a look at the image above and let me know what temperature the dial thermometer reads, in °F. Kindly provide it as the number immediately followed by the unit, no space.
10°F
